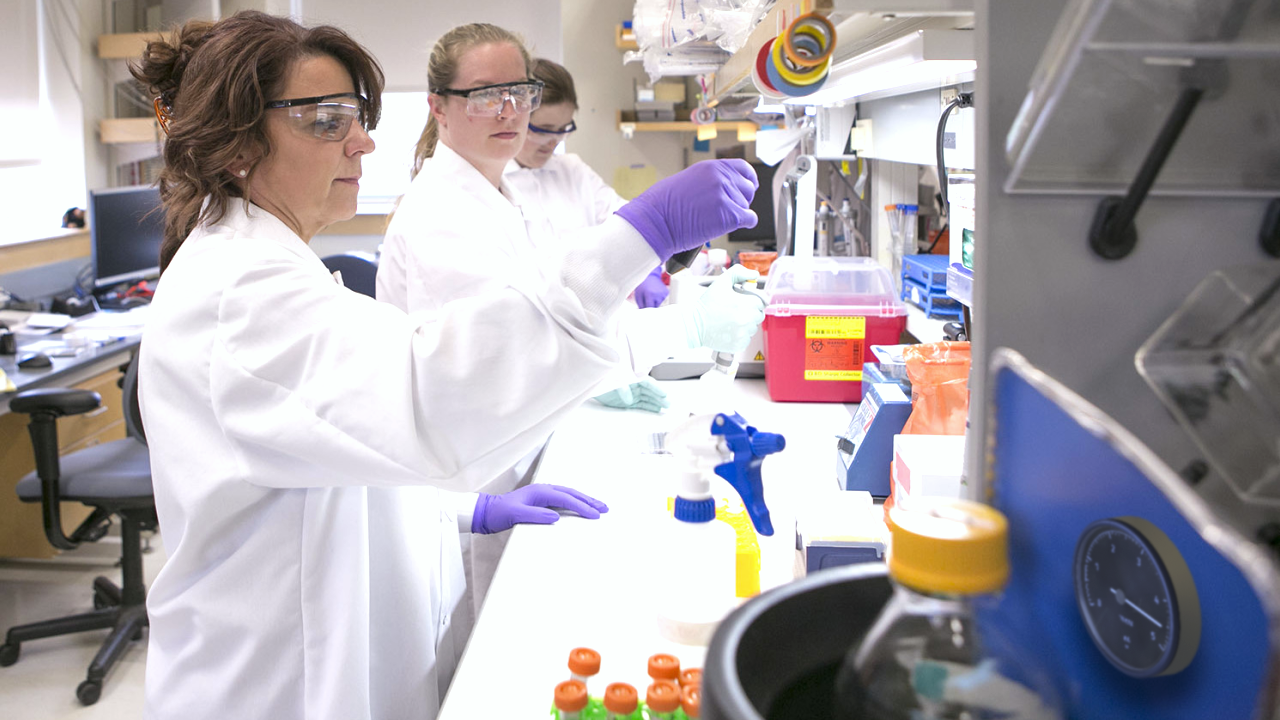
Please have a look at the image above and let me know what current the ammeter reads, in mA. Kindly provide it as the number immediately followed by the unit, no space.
4.5mA
